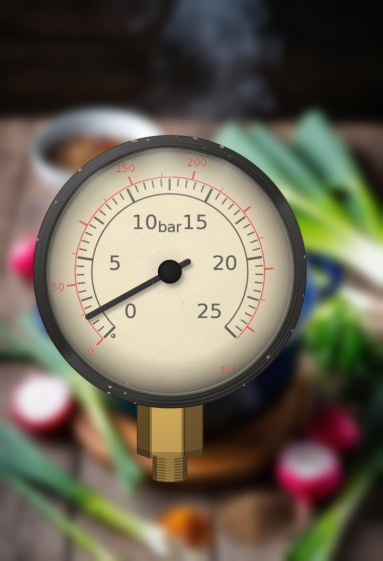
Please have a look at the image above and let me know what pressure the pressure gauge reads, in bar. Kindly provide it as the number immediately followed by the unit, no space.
1.5bar
